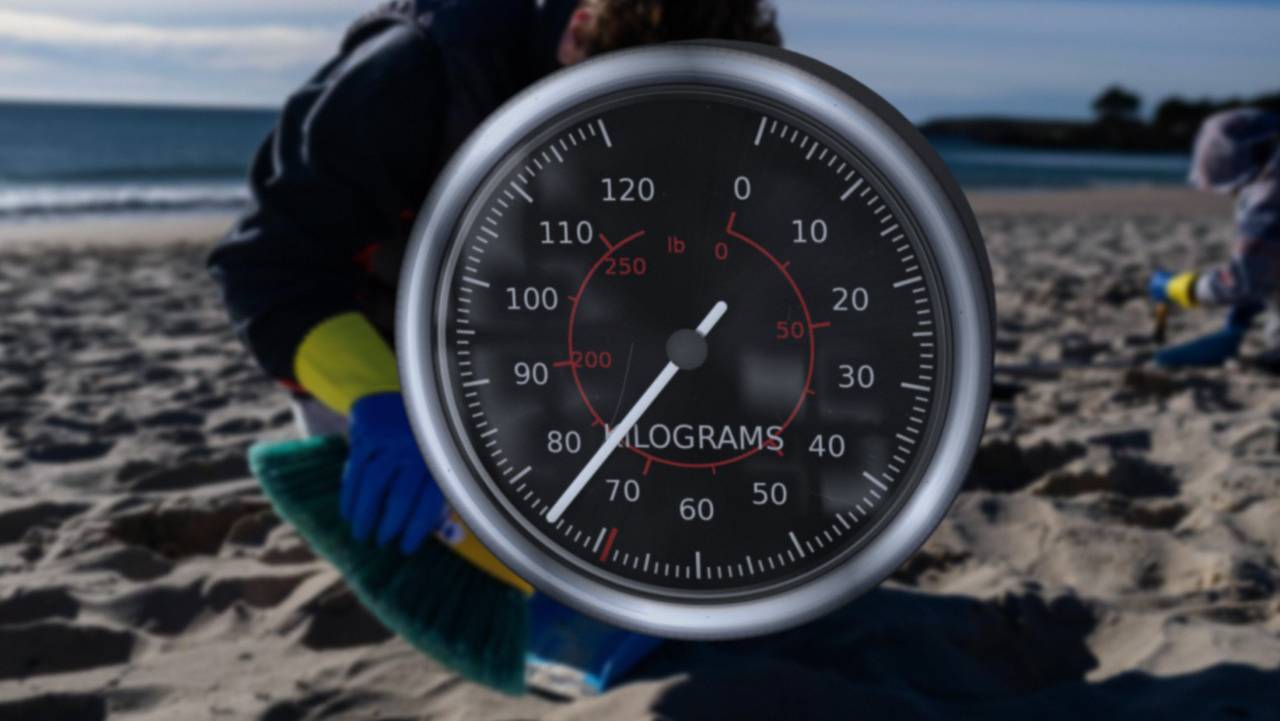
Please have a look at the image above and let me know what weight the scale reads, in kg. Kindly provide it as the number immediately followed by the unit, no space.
75kg
